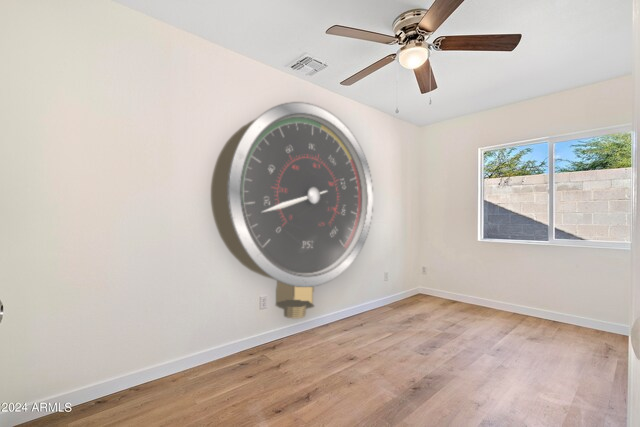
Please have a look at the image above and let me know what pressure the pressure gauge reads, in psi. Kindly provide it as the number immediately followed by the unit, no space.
15psi
